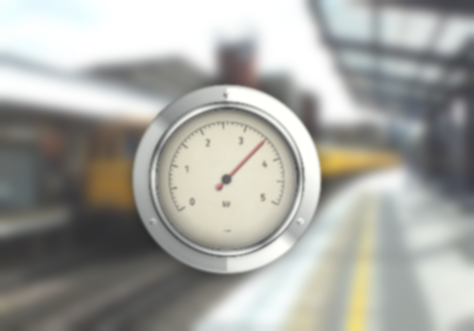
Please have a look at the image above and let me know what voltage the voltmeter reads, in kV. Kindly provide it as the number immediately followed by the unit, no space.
3.5kV
